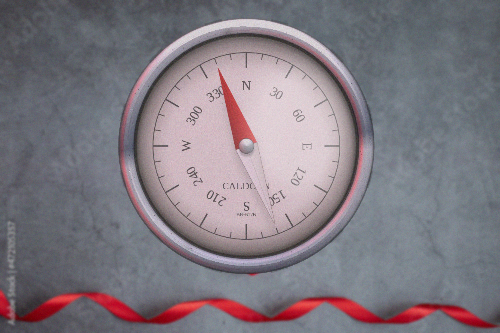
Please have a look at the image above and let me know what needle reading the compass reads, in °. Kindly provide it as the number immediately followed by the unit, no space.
340°
